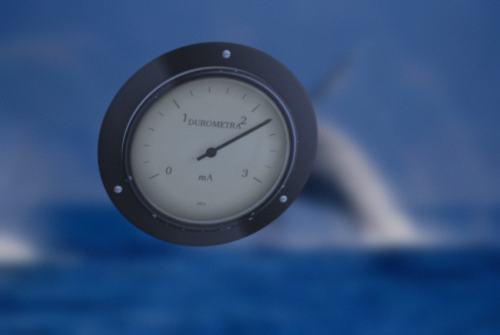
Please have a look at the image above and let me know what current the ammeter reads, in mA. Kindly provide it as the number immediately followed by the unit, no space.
2.2mA
